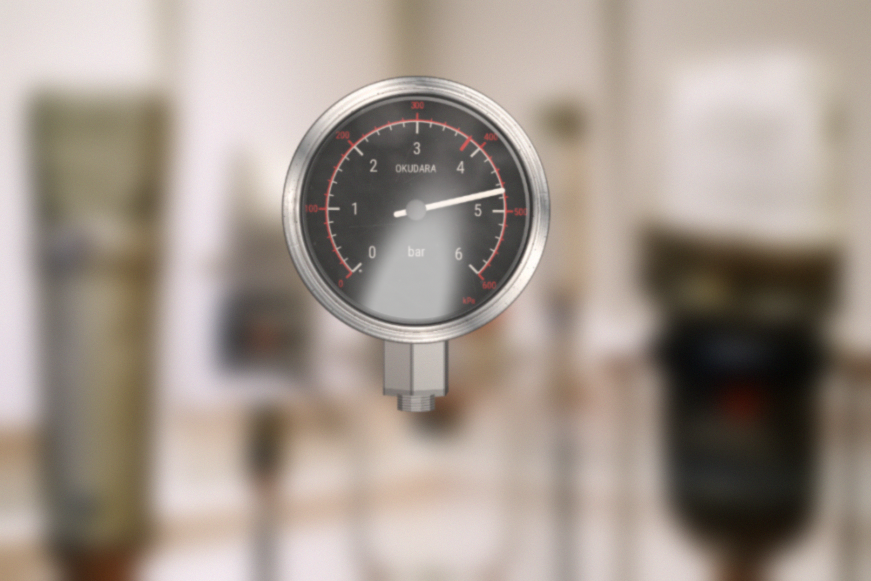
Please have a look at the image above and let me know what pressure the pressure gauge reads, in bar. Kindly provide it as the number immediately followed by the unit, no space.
4.7bar
